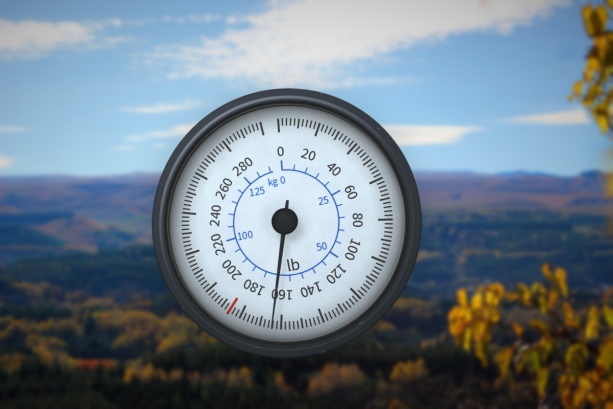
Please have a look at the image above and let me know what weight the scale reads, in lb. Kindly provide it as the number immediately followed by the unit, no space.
164lb
